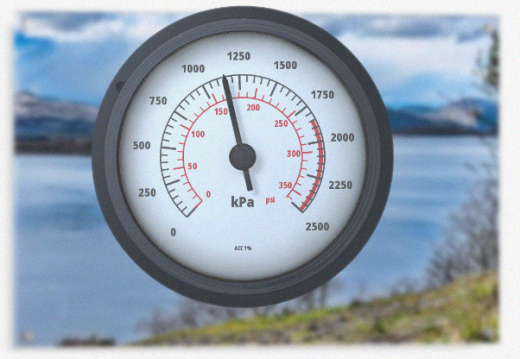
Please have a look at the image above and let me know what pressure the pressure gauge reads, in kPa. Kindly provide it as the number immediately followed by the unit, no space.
1150kPa
